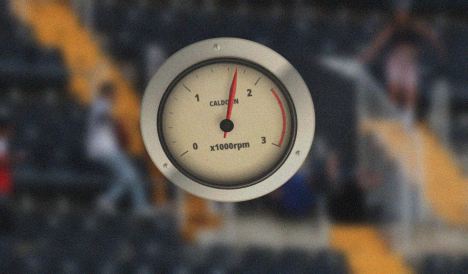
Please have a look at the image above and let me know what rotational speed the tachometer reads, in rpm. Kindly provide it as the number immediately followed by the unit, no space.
1700rpm
